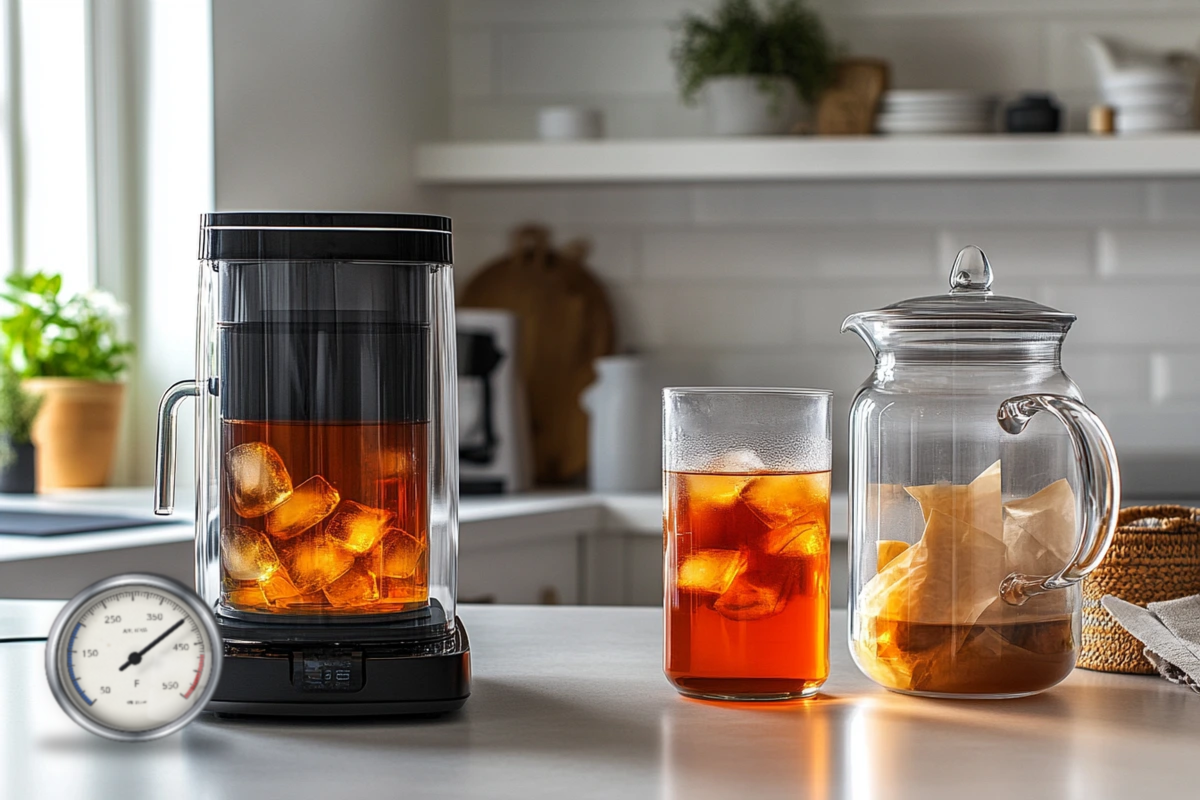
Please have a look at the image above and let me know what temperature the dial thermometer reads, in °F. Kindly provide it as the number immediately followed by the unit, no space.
400°F
